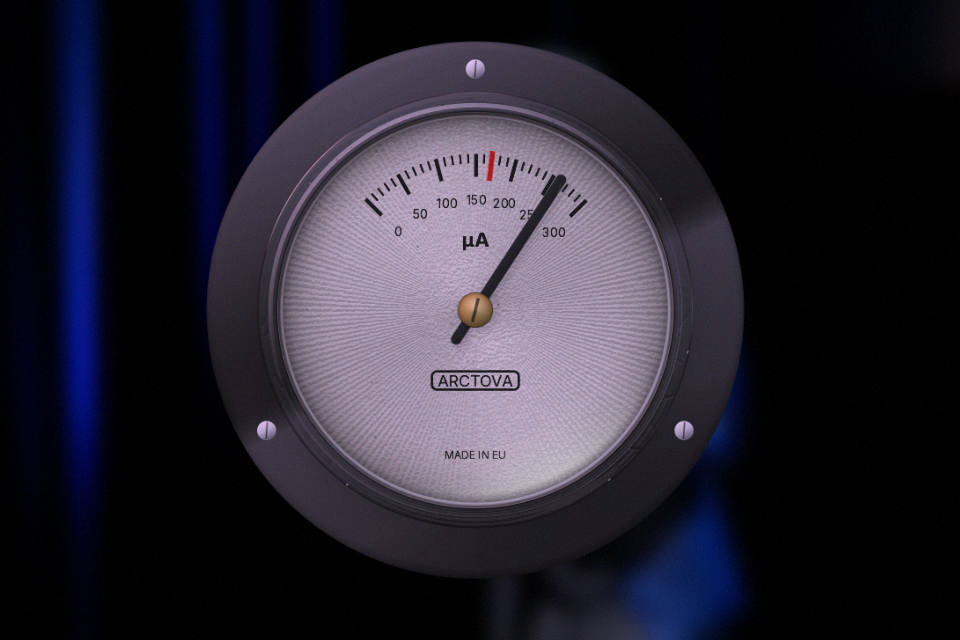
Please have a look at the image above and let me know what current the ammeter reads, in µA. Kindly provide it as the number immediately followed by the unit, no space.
260µA
